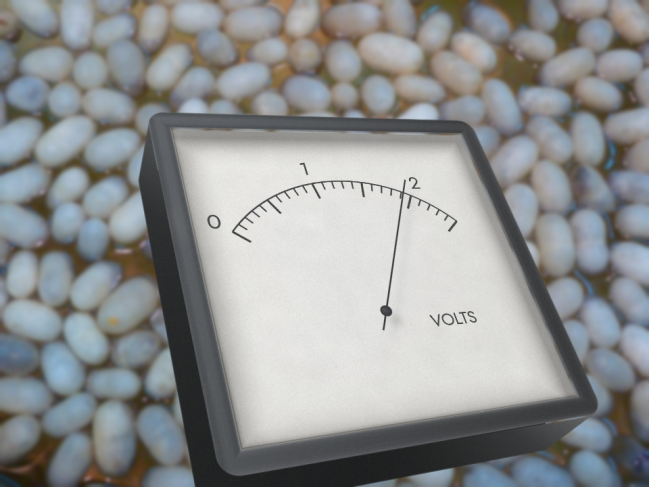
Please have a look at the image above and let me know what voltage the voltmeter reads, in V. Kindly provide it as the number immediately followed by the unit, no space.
1.9V
